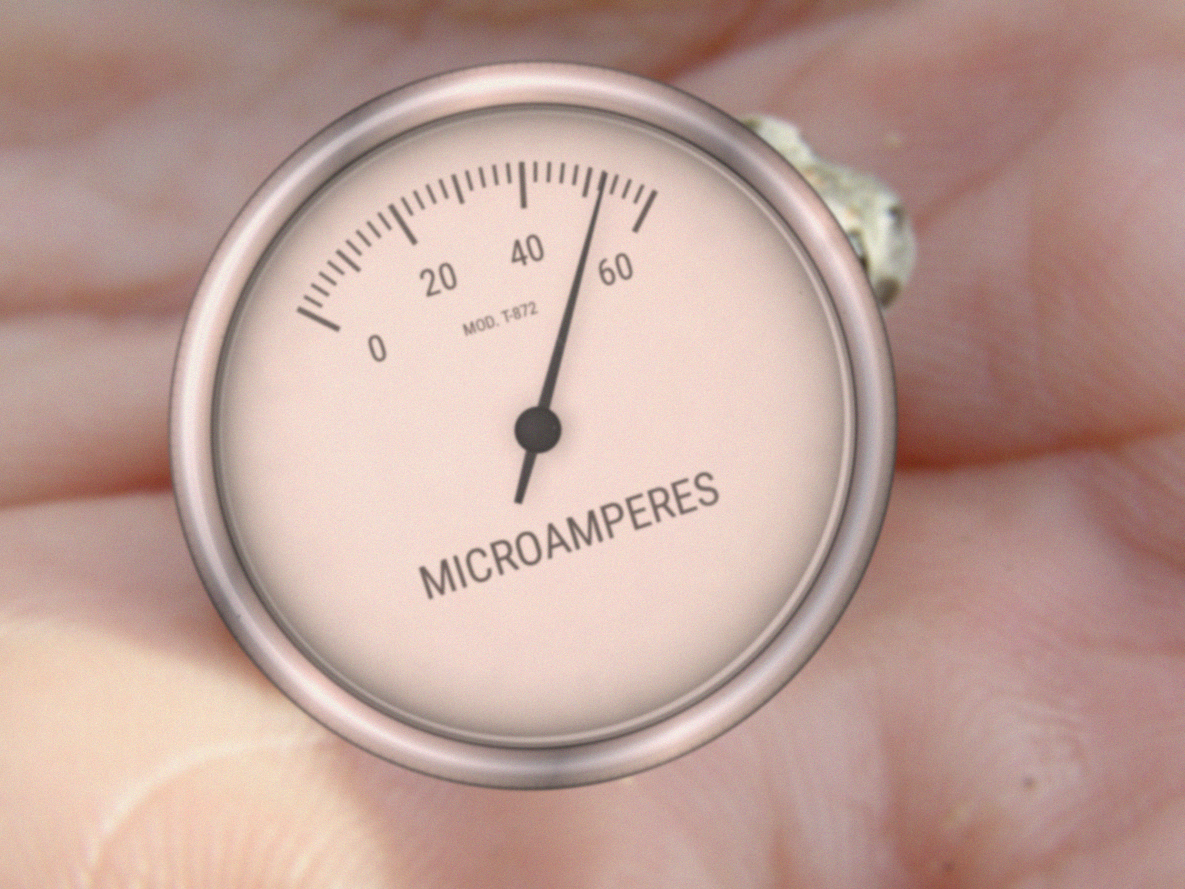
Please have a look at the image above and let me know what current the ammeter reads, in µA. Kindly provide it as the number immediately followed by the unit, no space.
52µA
